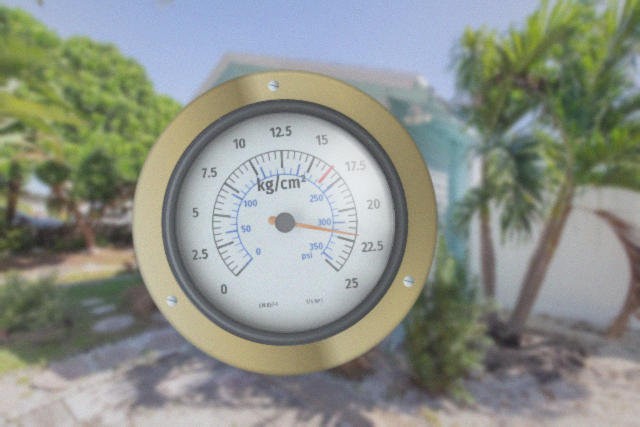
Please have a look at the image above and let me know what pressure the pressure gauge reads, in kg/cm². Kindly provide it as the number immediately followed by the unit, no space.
22kg/cm²
